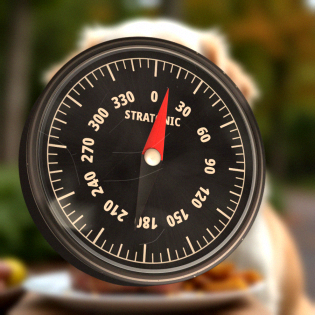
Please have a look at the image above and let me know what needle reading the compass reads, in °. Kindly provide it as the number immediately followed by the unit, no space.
10°
